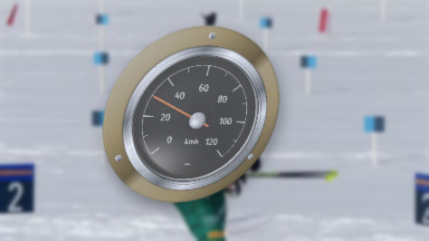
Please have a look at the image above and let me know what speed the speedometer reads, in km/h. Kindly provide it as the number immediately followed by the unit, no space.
30km/h
